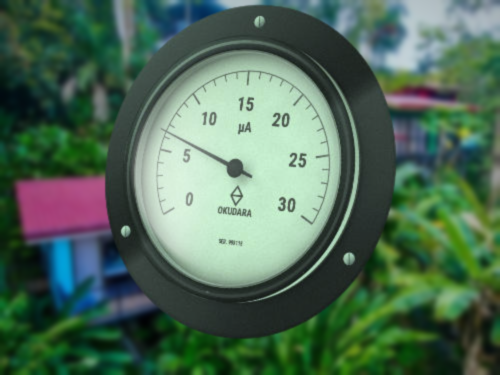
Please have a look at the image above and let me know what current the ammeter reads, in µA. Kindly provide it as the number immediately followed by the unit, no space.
6.5µA
